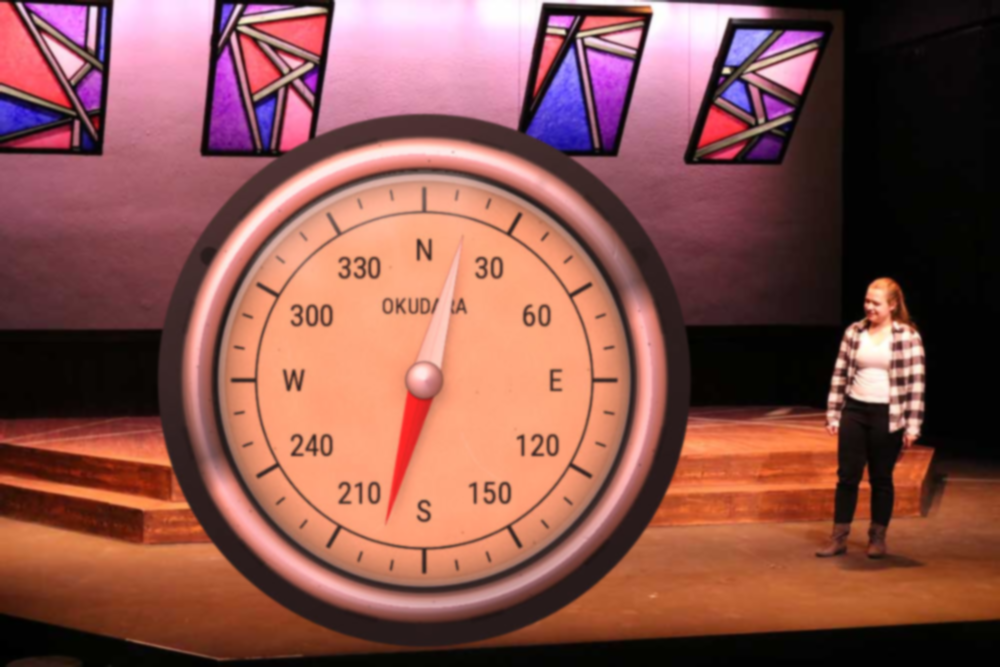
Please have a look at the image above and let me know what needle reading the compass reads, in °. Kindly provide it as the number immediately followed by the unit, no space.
195°
